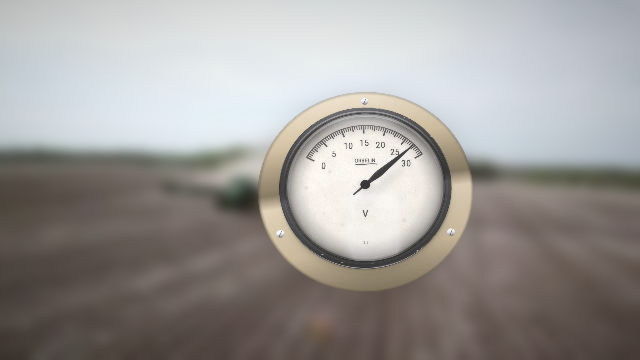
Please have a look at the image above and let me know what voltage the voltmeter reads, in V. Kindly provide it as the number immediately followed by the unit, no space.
27.5V
